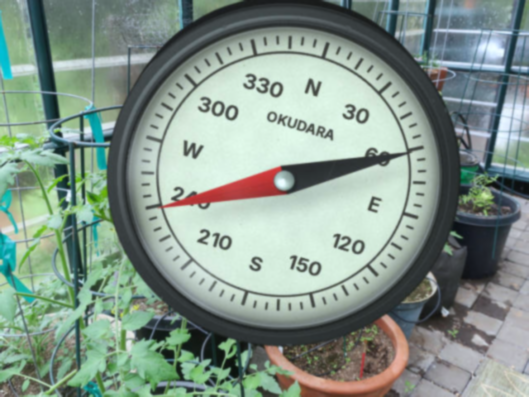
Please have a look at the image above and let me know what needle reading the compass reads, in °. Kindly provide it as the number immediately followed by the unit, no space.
240°
